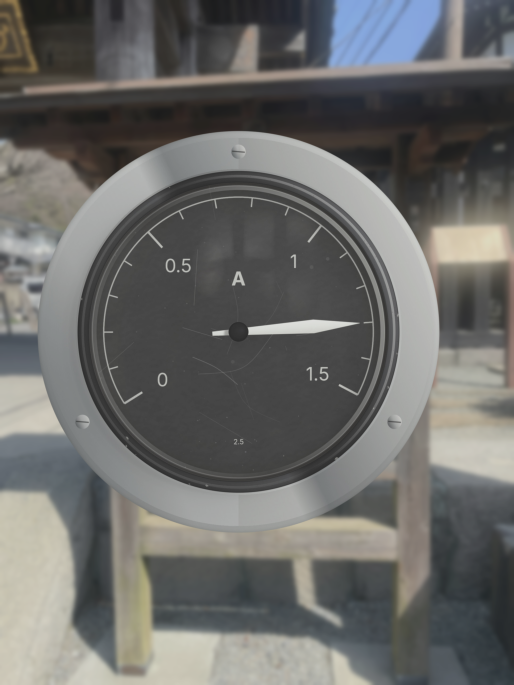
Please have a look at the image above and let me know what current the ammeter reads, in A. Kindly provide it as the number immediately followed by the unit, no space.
1.3A
